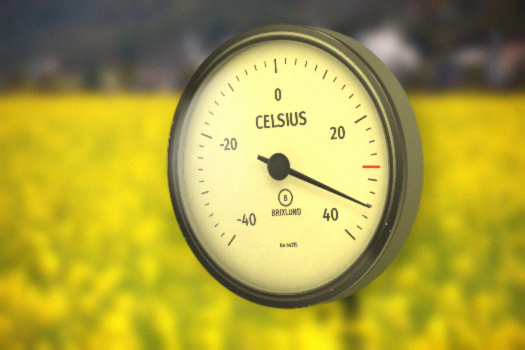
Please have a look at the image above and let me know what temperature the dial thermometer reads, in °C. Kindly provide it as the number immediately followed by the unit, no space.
34°C
